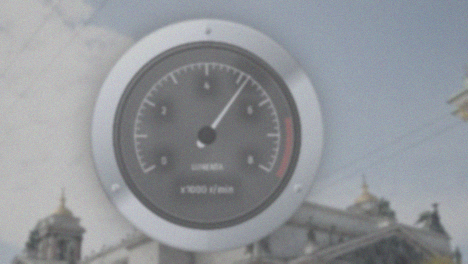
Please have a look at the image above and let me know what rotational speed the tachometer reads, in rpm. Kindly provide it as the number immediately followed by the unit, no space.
5200rpm
